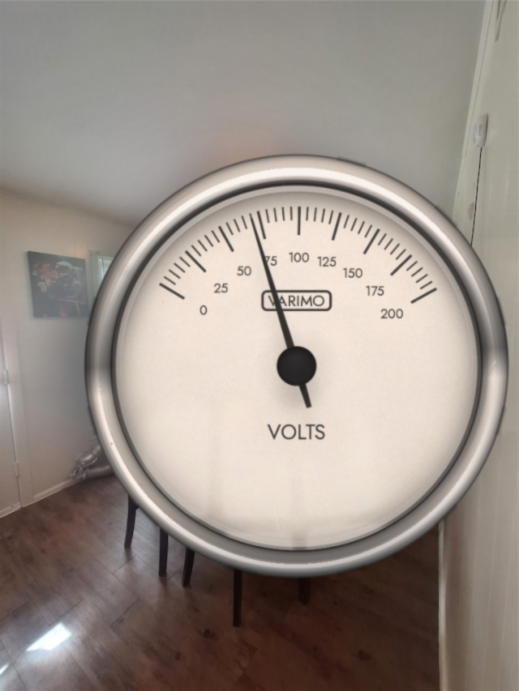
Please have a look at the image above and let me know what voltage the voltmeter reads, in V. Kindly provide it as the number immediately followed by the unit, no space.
70V
